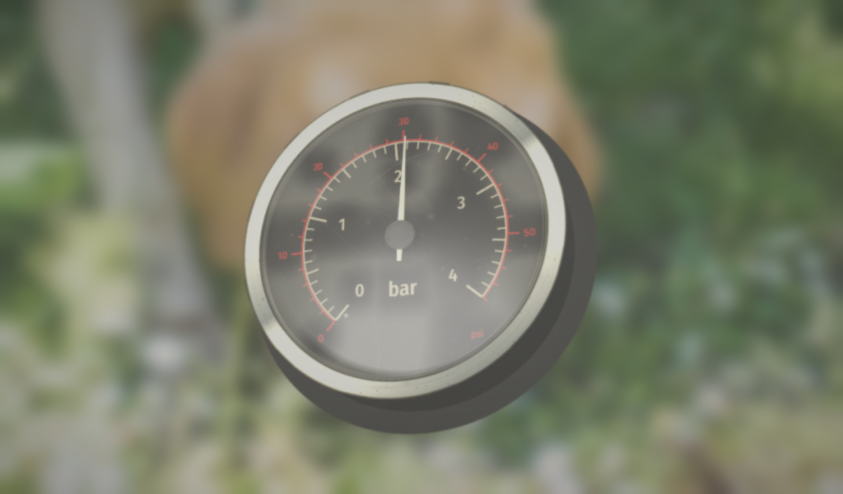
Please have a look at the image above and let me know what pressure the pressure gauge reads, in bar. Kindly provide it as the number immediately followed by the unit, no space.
2.1bar
